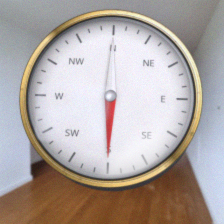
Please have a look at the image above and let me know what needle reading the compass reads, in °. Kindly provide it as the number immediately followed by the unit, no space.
180°
